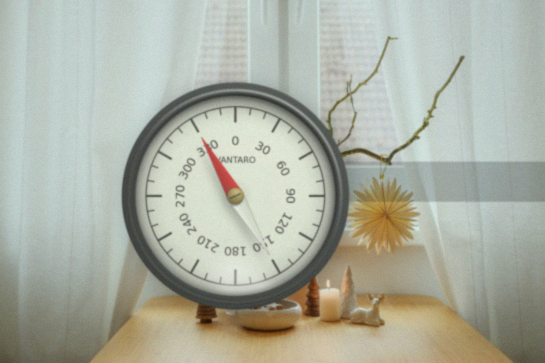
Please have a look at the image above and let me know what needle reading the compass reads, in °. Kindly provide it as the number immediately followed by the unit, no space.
330°
